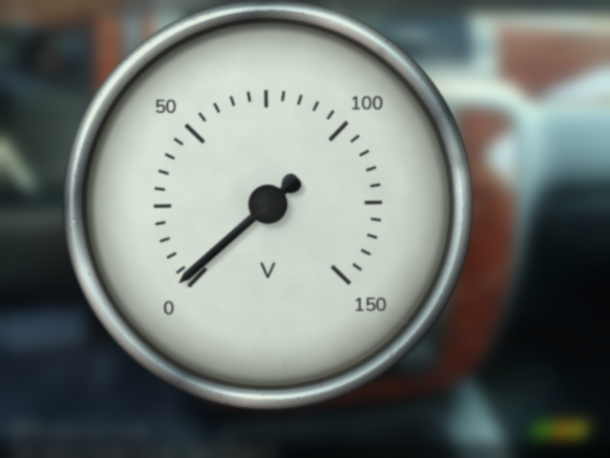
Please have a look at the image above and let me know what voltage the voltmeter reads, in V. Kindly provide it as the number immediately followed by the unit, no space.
2.5V
